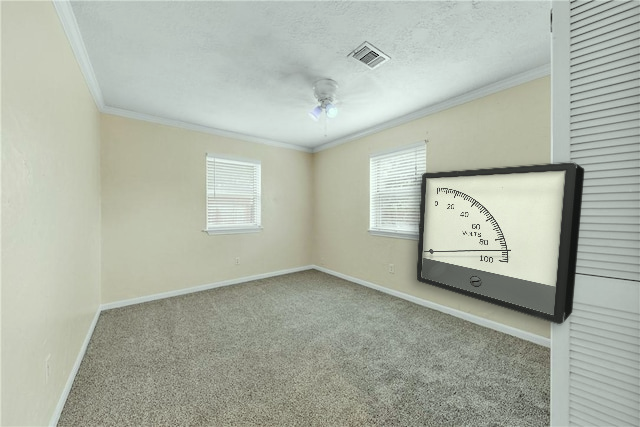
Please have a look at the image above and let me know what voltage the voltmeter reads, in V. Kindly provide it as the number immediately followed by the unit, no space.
90V
